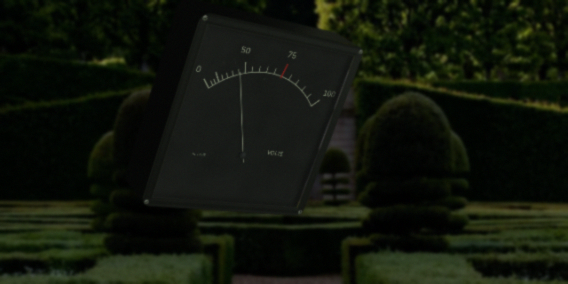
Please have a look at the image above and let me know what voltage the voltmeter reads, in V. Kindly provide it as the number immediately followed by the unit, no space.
45V
